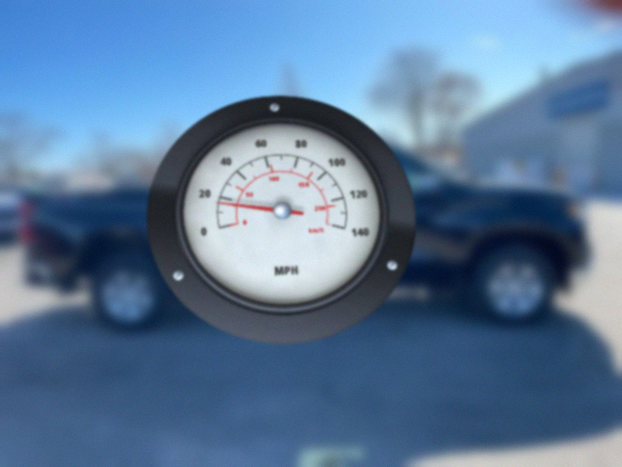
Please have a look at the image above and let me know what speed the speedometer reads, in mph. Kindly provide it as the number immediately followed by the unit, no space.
15mph
